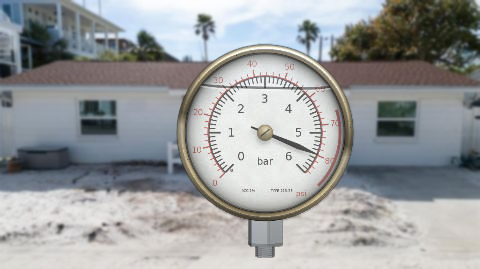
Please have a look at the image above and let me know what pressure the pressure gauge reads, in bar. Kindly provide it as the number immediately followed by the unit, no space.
5.5bar
